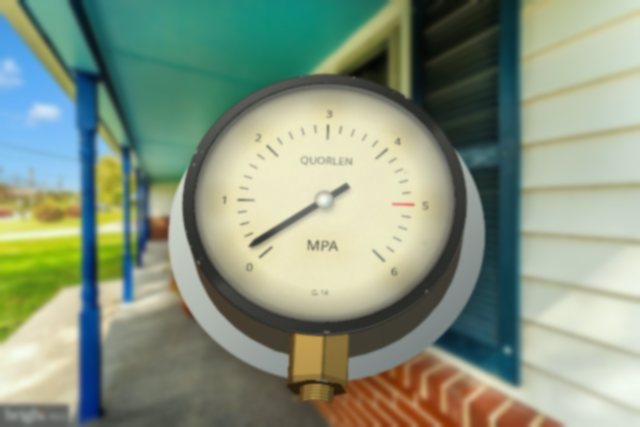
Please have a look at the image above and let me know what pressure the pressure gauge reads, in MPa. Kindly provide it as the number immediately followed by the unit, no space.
0.2MPa
